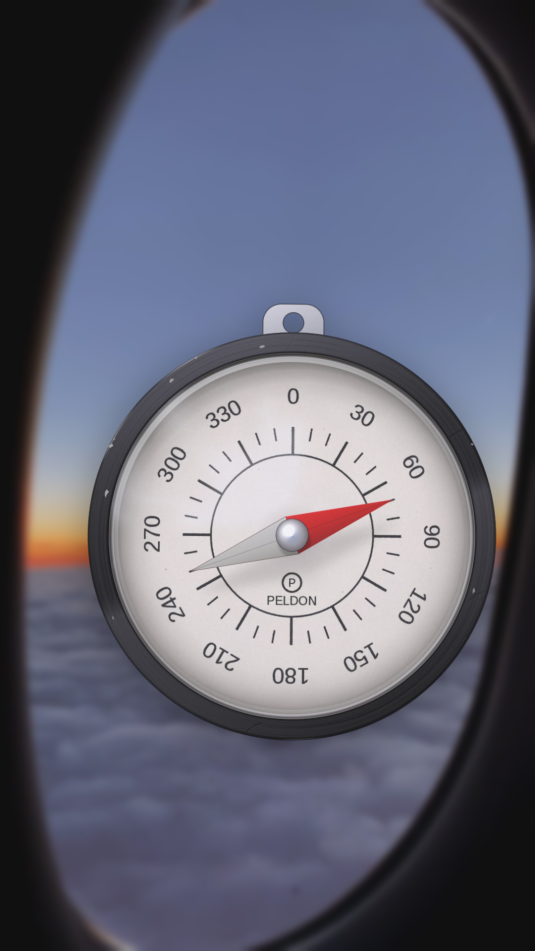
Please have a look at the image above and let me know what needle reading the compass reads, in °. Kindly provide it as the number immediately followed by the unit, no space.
70°
